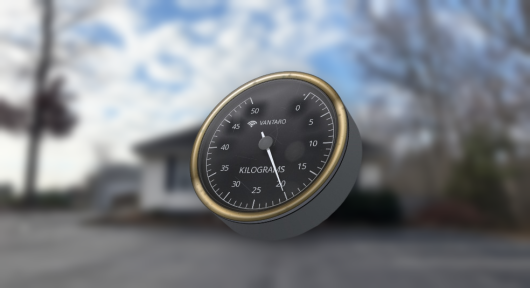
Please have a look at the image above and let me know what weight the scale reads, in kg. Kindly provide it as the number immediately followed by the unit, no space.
20kg
